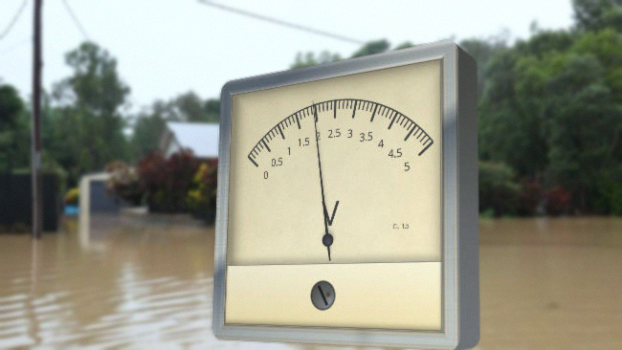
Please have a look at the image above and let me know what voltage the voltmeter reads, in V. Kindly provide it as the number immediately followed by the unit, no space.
2V
